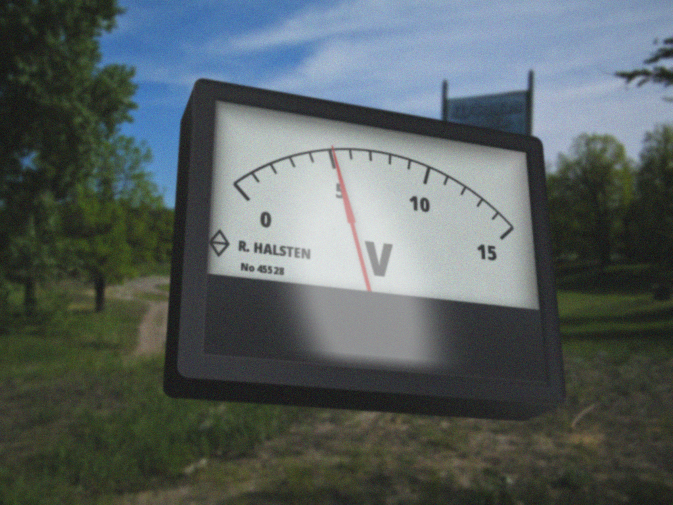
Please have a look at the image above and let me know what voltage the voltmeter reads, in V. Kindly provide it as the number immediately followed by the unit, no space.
5V
